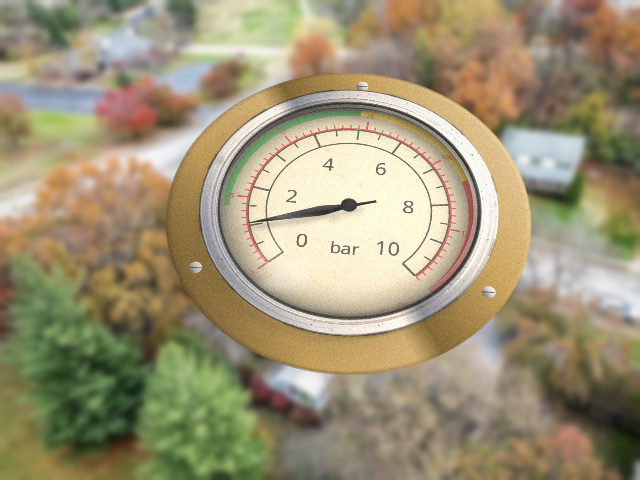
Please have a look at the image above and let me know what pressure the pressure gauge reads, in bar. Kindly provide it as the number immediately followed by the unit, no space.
1bar
